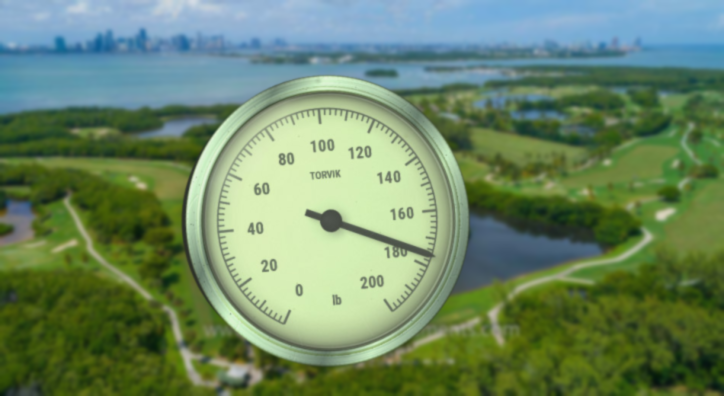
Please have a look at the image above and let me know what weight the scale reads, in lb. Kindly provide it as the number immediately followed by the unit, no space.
176lb
